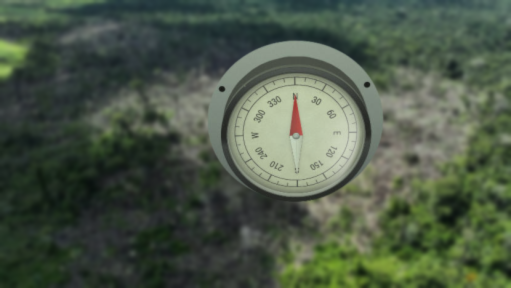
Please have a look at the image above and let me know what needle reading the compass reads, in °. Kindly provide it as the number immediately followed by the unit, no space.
0°
